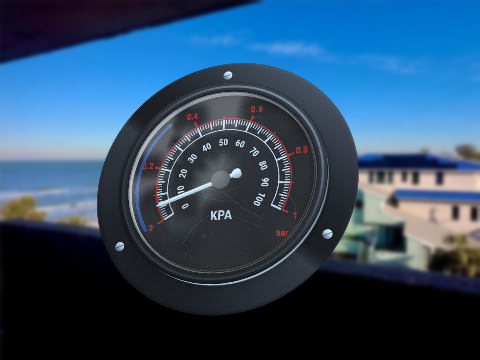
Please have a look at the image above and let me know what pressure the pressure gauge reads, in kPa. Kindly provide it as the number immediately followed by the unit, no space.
5kPa
